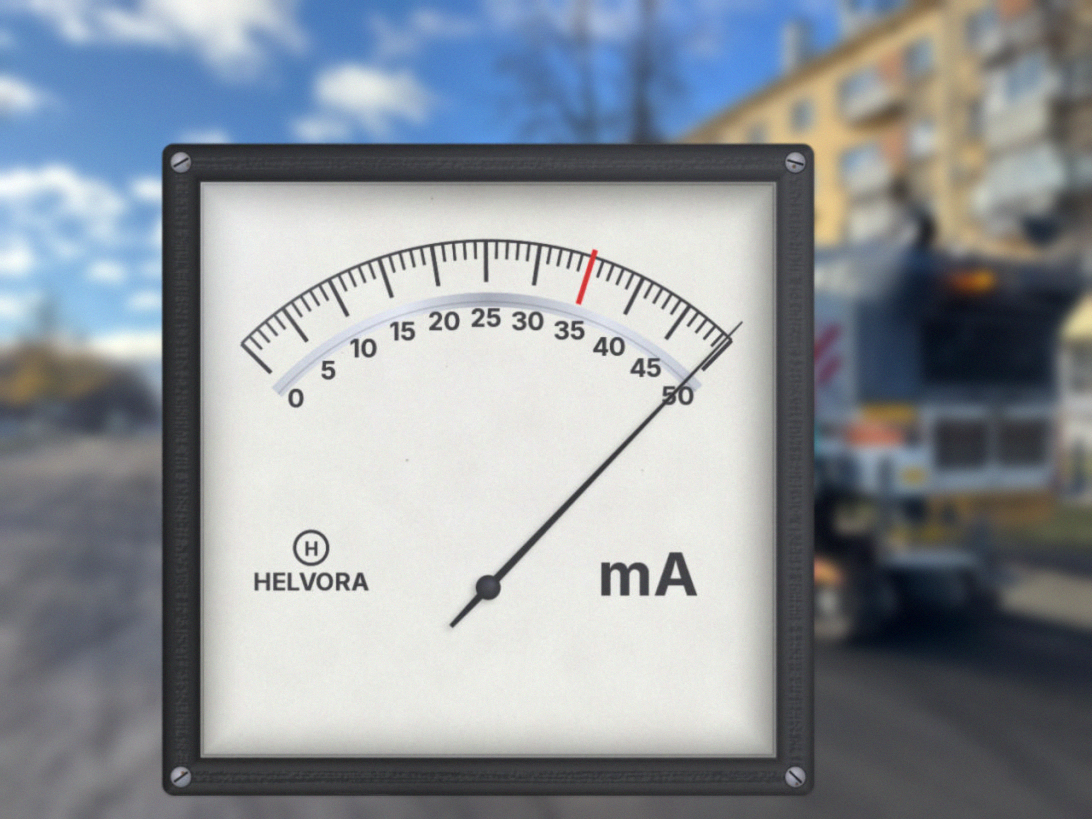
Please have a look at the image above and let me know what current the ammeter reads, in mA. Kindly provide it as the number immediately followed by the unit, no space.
49.5mA
